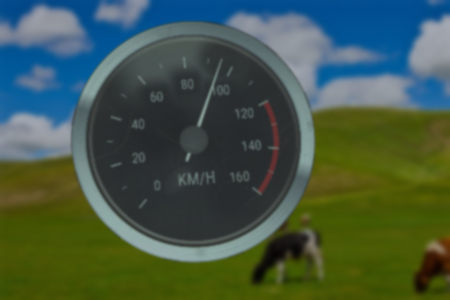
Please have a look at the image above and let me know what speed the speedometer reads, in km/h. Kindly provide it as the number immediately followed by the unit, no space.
95km/h
